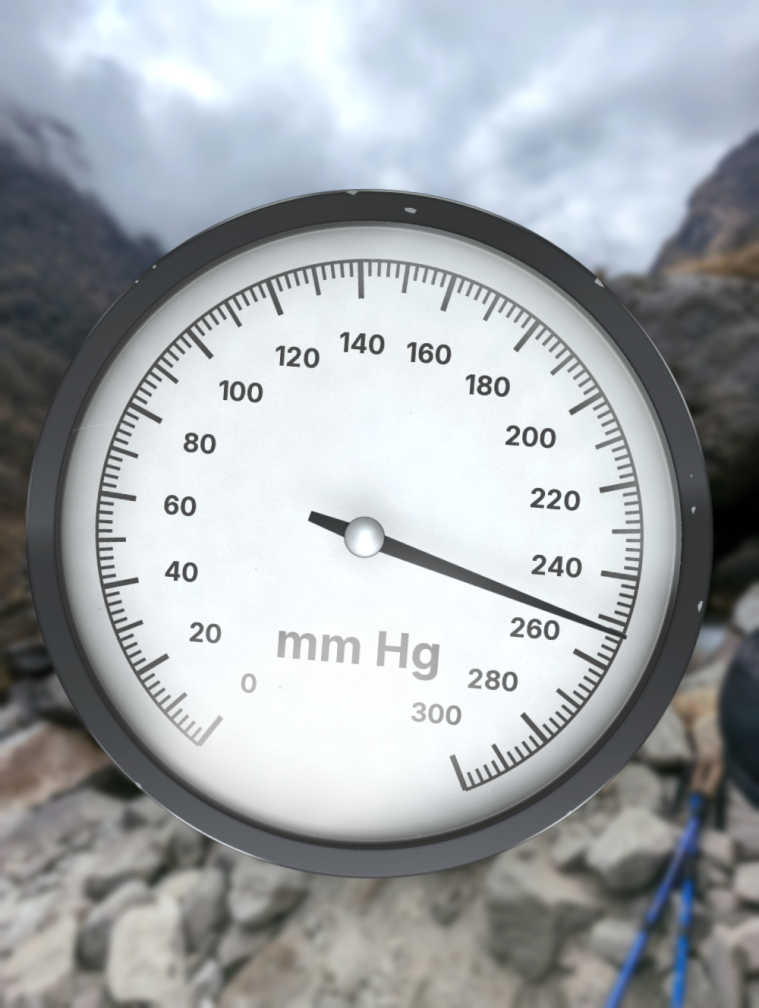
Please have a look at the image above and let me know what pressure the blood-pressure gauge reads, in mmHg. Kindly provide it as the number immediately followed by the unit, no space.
252mmHg
